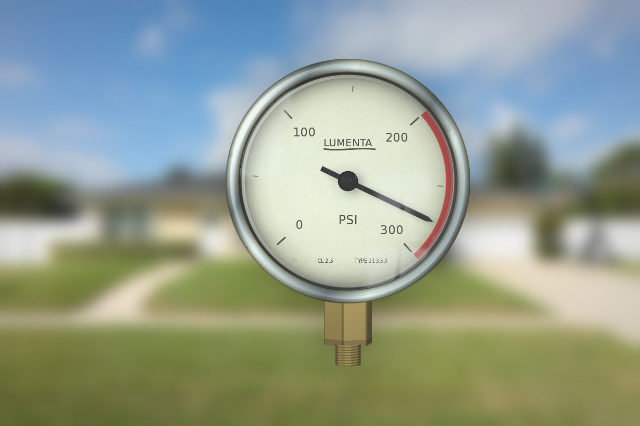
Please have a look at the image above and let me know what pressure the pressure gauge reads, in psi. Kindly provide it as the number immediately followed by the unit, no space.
275psi
